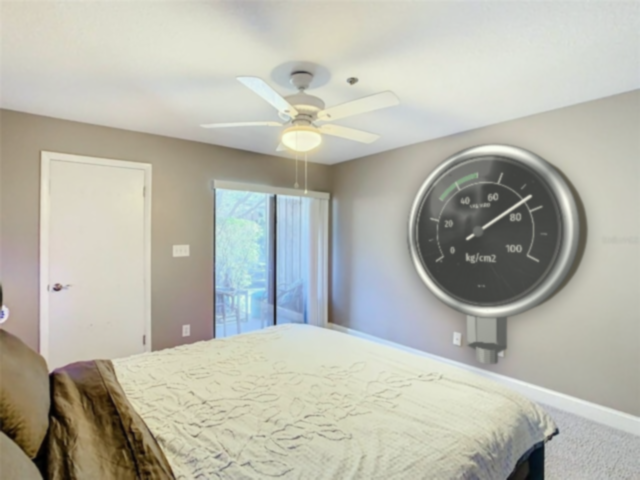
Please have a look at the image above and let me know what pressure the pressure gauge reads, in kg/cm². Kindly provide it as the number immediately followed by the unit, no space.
75kg/cm²
